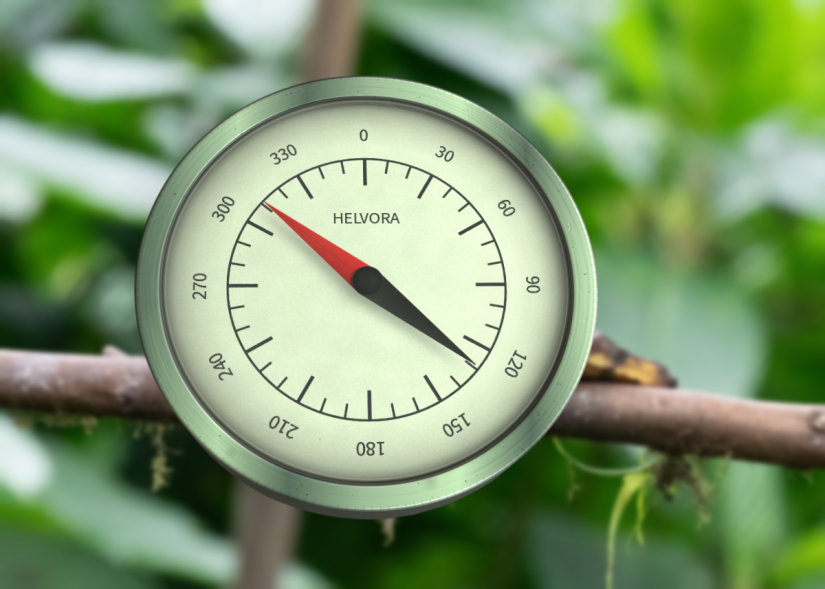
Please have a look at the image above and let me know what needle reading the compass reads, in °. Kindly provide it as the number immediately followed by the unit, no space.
310°
